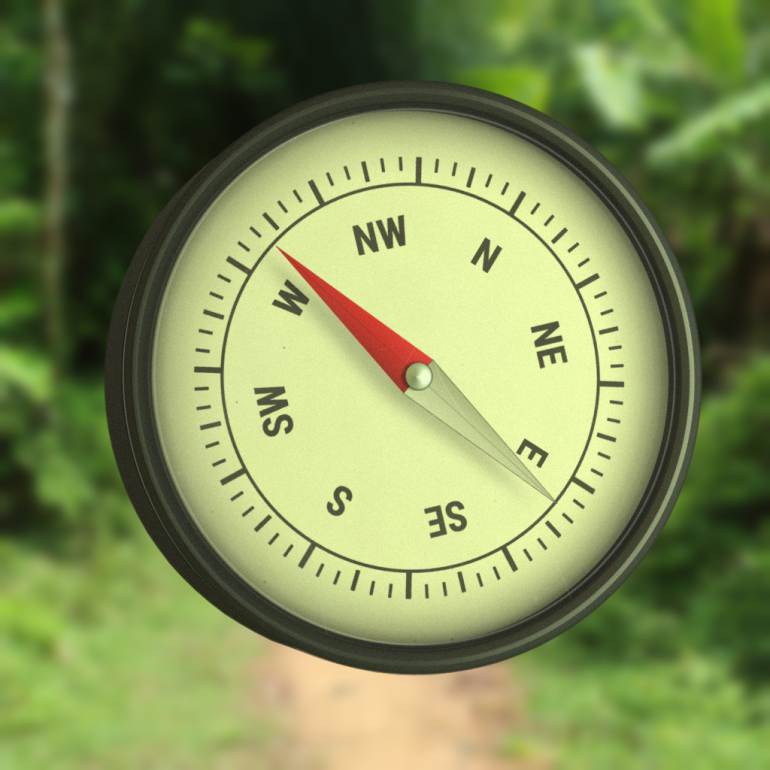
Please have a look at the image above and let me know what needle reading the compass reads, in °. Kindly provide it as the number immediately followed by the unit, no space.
280°
